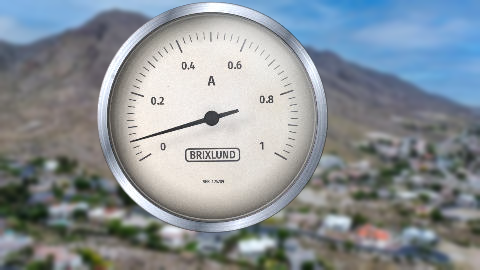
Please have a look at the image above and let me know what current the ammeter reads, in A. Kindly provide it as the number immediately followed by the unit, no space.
0.06A
